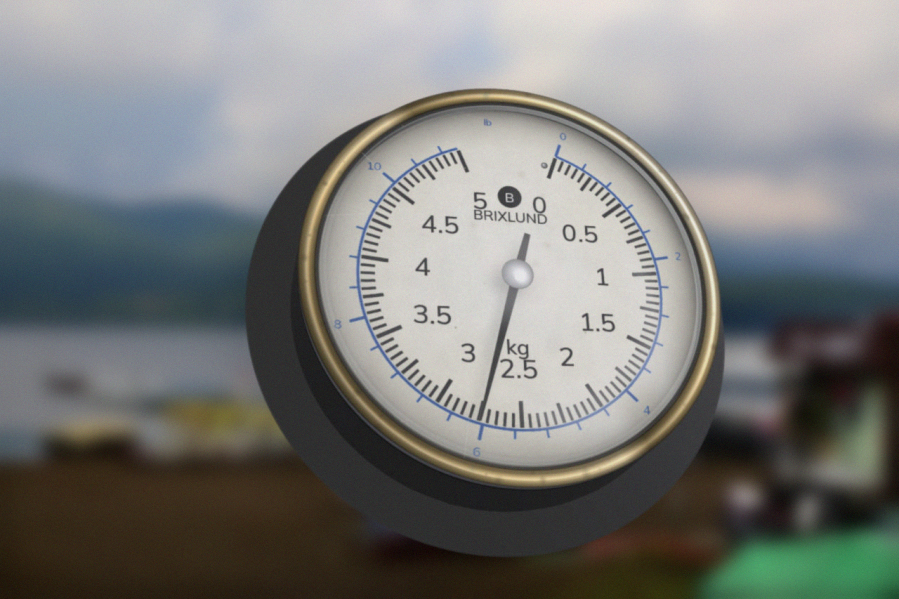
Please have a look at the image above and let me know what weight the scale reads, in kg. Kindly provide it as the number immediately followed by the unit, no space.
2.75kg
